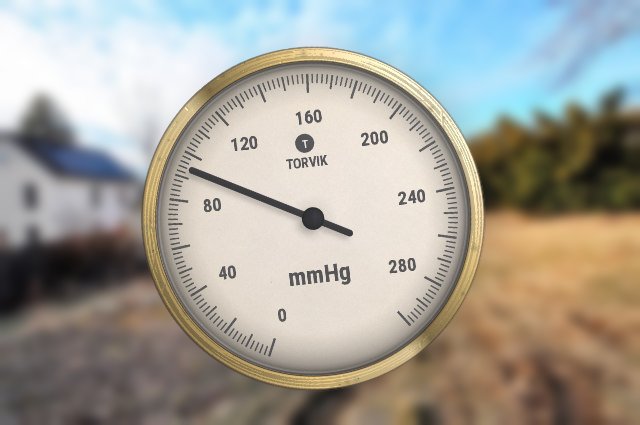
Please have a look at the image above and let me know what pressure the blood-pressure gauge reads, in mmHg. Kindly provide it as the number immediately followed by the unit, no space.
94mmHg
